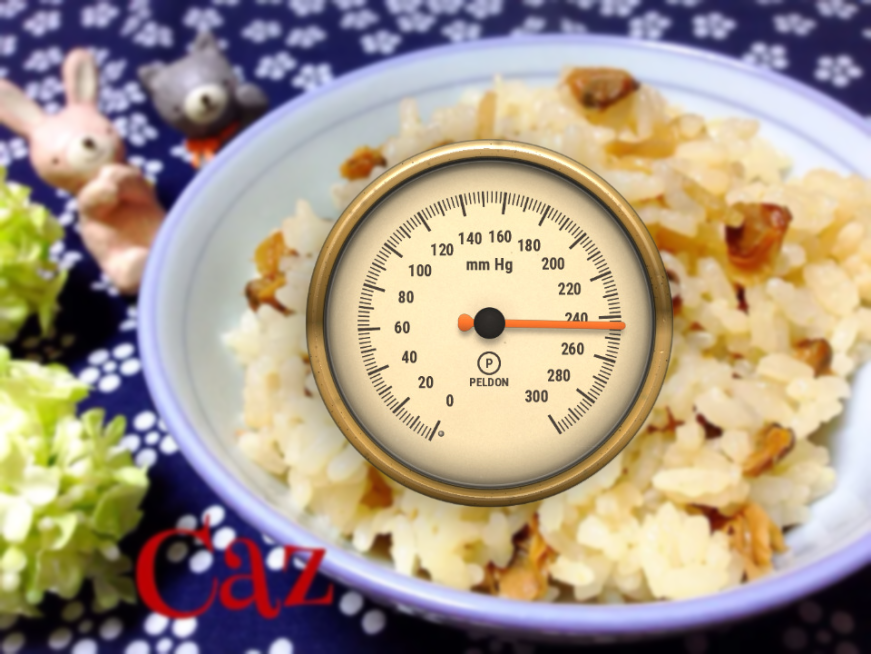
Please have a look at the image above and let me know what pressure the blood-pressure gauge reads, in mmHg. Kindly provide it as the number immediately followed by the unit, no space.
244mmHg
